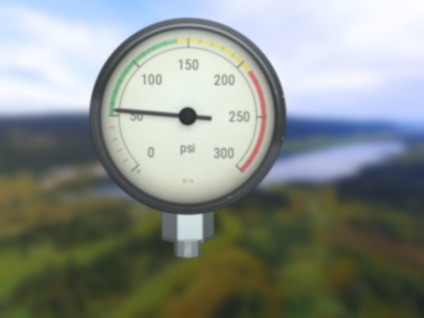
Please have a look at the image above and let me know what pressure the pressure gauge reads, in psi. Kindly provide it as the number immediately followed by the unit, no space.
55psi
